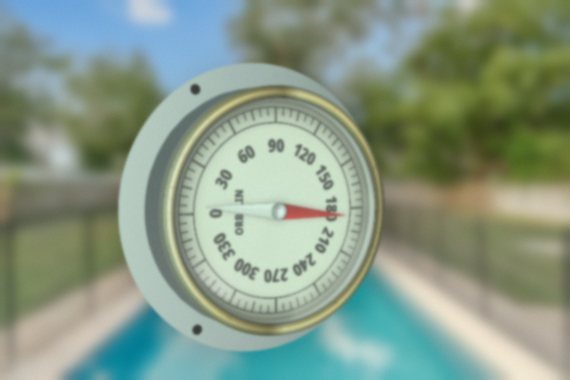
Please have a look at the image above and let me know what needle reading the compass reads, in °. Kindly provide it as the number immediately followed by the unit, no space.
185°
